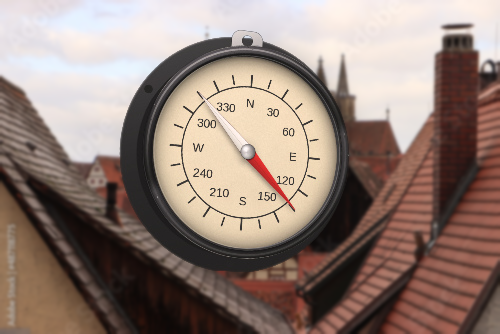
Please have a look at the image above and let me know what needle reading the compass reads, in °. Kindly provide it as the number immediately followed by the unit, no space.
135°
